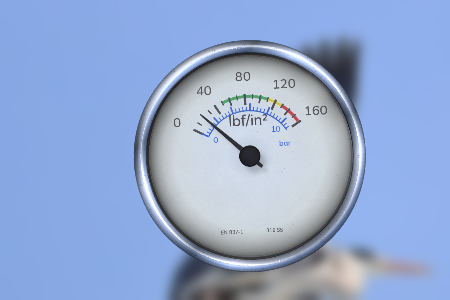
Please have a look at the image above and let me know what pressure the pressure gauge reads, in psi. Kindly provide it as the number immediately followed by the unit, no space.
20psi
